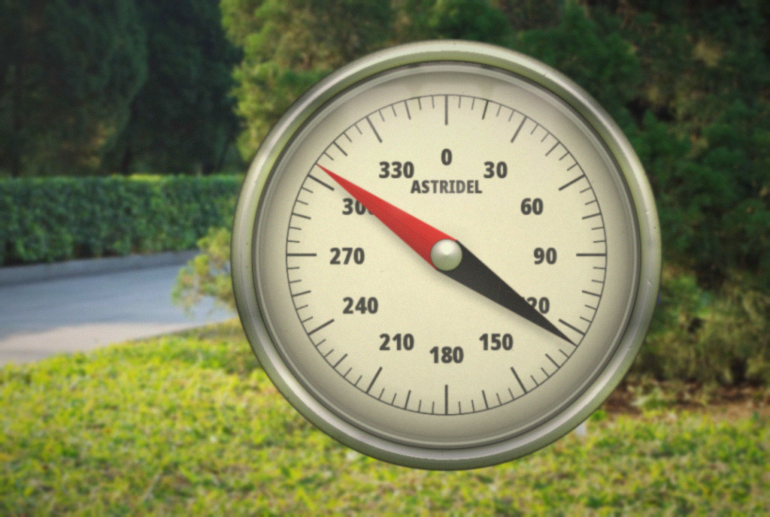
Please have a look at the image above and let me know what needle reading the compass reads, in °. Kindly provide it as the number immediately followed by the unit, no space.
305°
